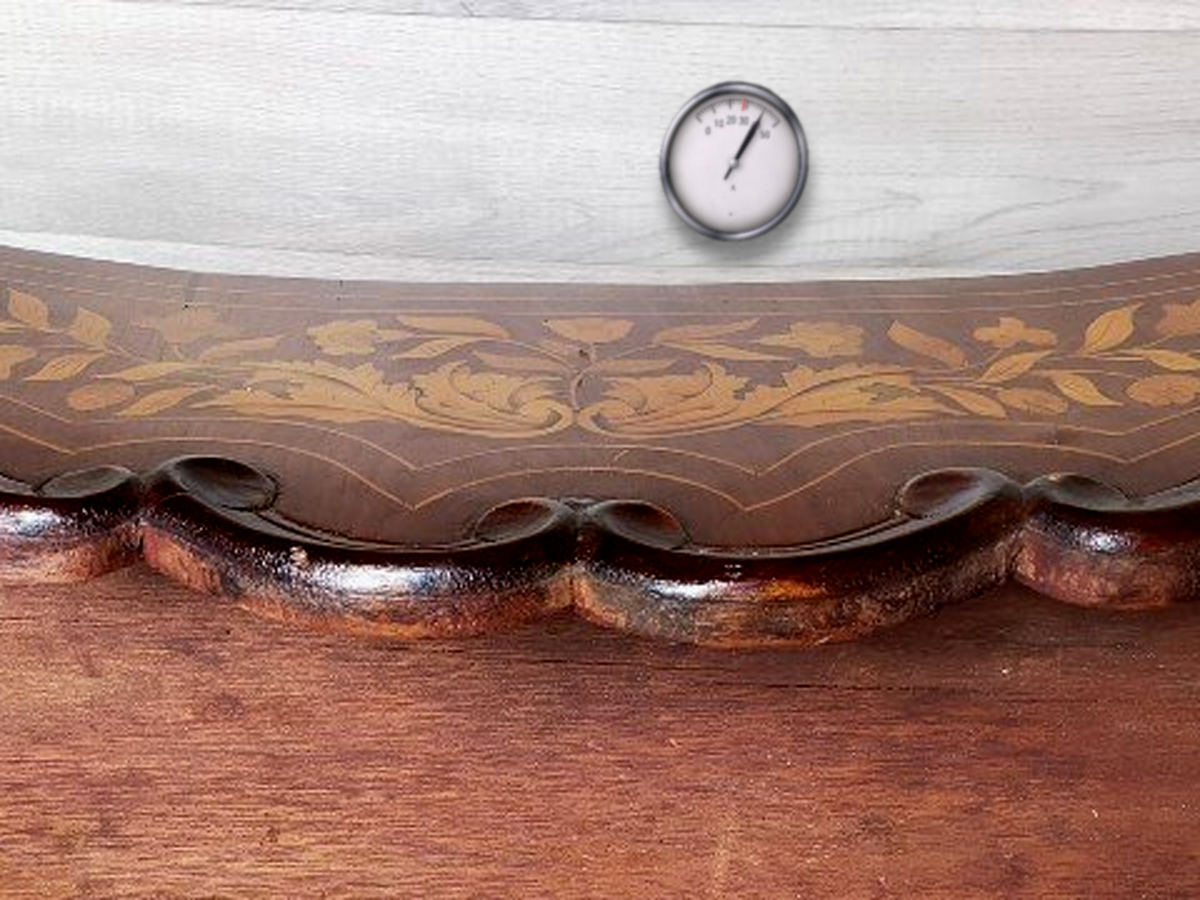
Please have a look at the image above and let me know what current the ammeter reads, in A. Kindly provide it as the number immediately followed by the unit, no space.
40A
